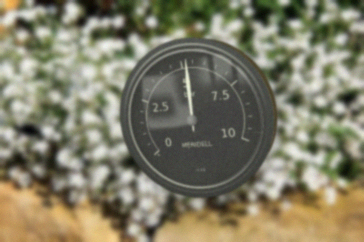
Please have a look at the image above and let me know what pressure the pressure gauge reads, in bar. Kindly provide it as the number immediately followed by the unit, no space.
5.25bar
